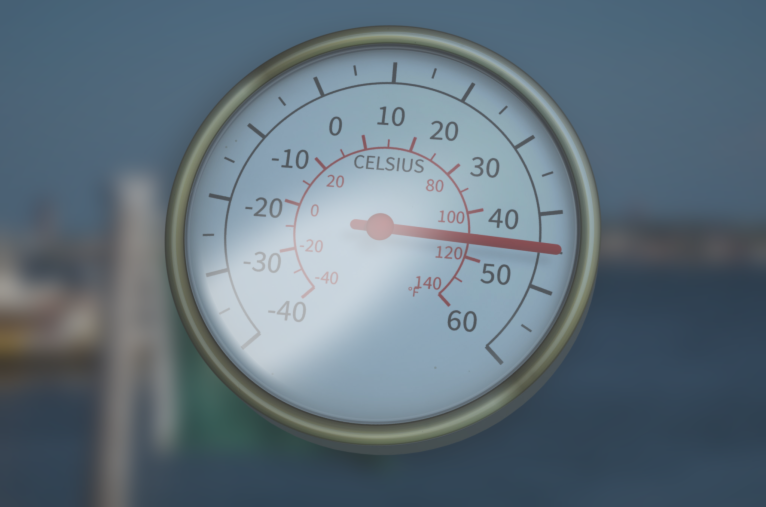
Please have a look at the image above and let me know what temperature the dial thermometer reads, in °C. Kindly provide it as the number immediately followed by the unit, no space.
45°C
